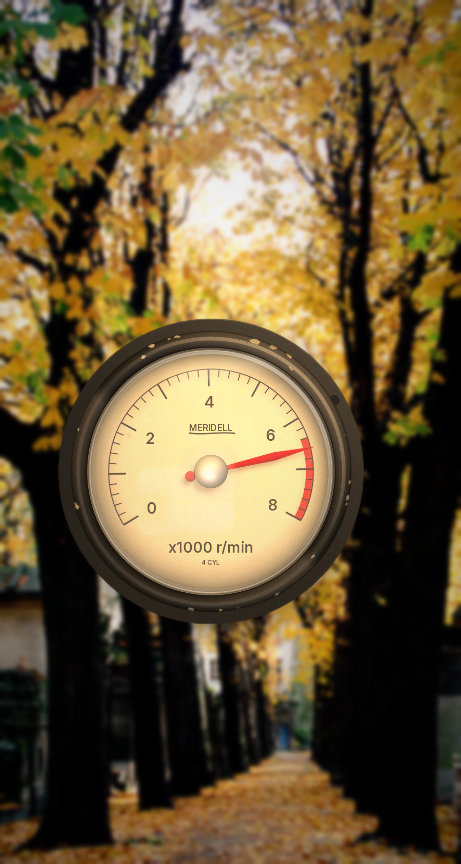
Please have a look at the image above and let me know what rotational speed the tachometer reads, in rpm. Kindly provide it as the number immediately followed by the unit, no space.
6600rpm
